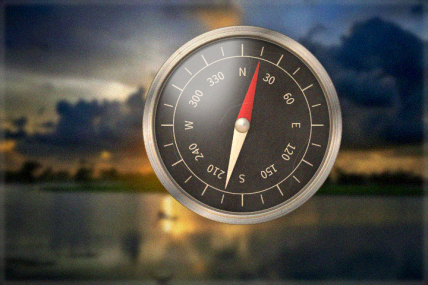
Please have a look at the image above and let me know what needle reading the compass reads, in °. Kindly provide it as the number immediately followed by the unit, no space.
15°
